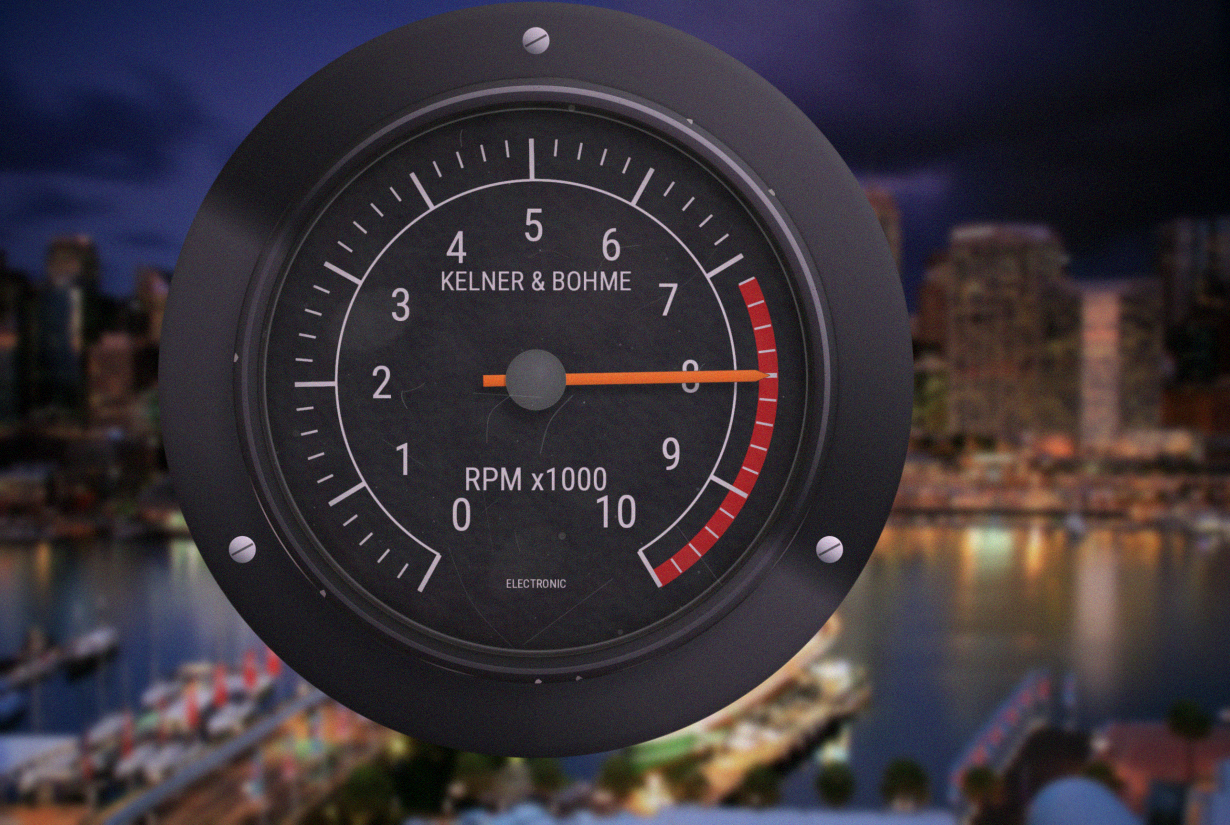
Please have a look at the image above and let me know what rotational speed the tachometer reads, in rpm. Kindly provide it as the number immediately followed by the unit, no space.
8000rpm
